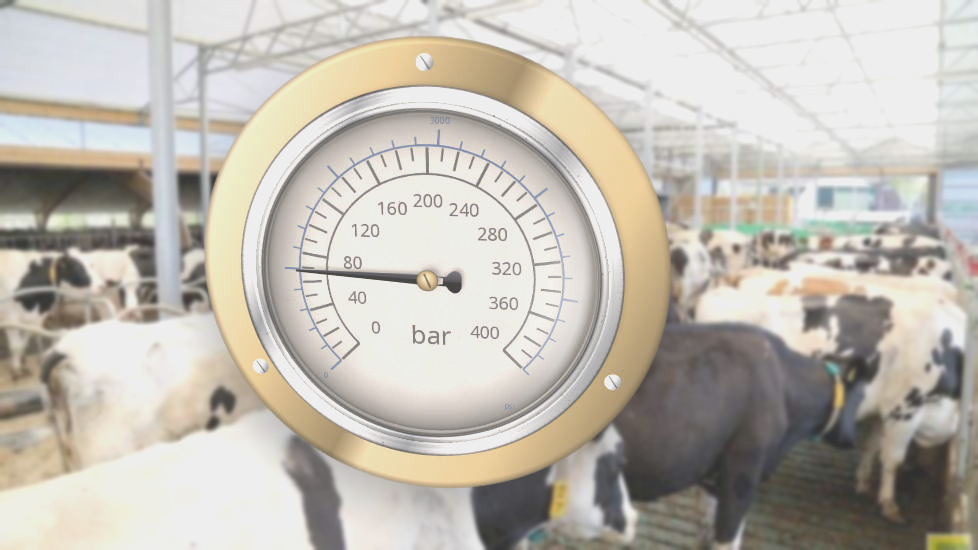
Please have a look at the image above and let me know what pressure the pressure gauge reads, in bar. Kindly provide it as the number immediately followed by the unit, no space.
70bar
